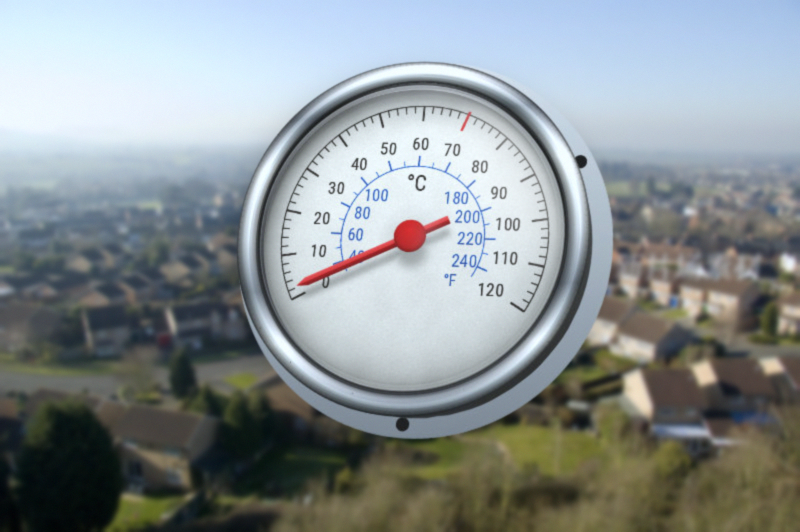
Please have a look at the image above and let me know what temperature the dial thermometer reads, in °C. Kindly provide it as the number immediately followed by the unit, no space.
2°C
